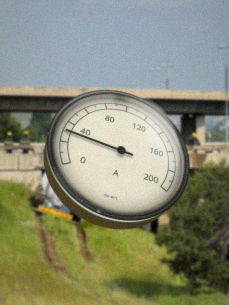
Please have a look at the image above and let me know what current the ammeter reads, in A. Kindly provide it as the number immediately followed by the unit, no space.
30A
